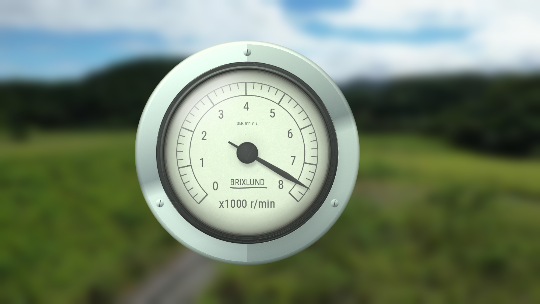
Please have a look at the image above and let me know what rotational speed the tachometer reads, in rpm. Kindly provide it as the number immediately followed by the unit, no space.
7600rpm
